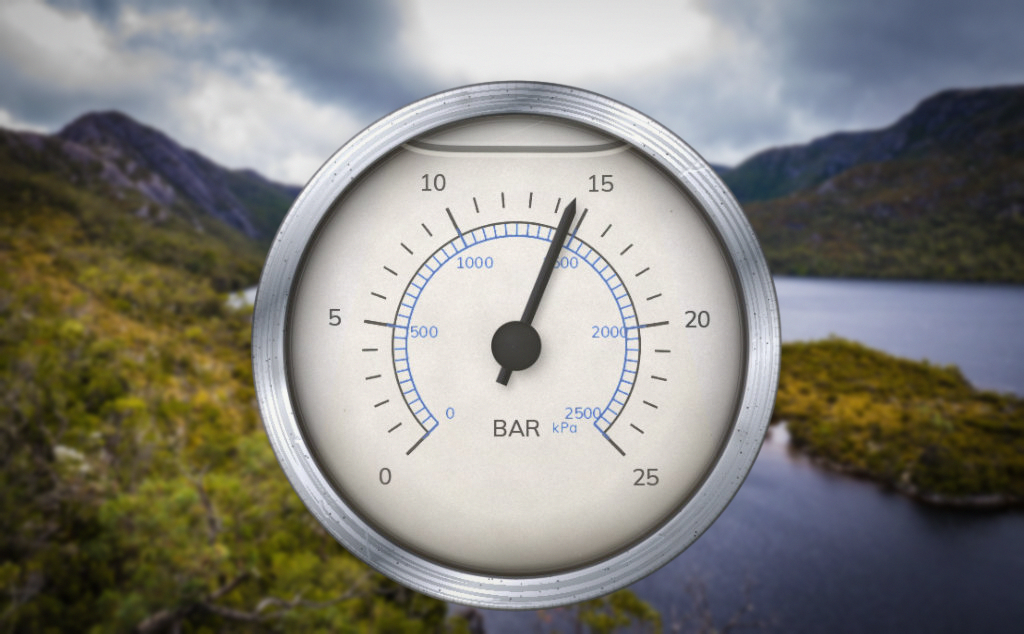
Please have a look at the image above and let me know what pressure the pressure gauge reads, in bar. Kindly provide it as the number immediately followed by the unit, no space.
14.5bar
